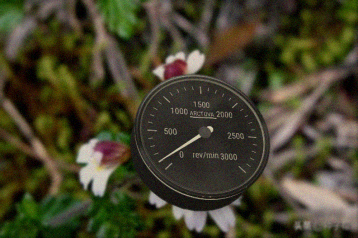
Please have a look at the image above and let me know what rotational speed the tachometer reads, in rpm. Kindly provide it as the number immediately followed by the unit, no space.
100rpm
